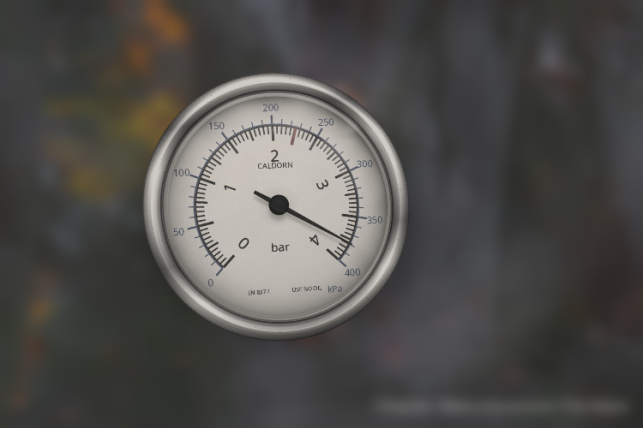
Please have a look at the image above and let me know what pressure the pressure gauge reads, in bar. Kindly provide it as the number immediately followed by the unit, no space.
3.8bar
